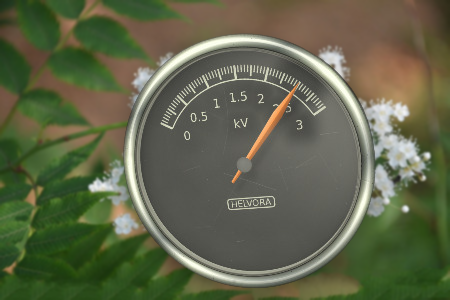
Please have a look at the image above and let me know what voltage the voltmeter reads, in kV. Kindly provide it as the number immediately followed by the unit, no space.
2.5kV
